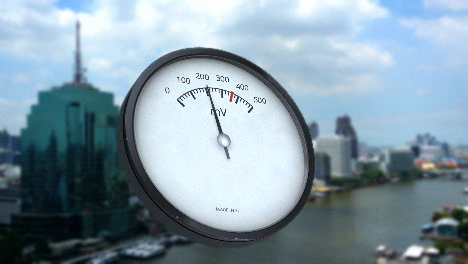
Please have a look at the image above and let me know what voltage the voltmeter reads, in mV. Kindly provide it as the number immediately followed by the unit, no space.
200mV
